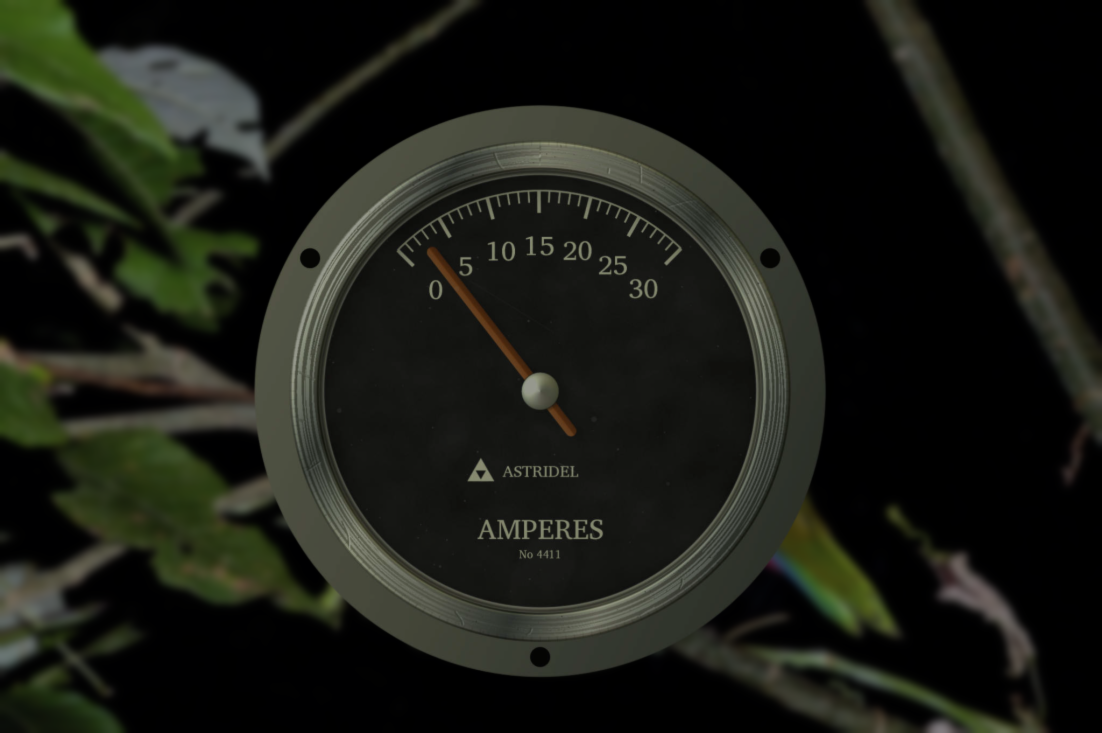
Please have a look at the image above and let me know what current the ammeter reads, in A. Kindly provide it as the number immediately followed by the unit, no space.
2.5A
